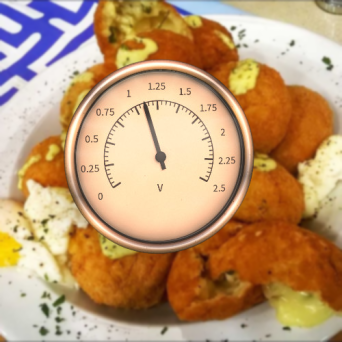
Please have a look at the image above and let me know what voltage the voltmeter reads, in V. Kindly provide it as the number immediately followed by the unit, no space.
1.1V
